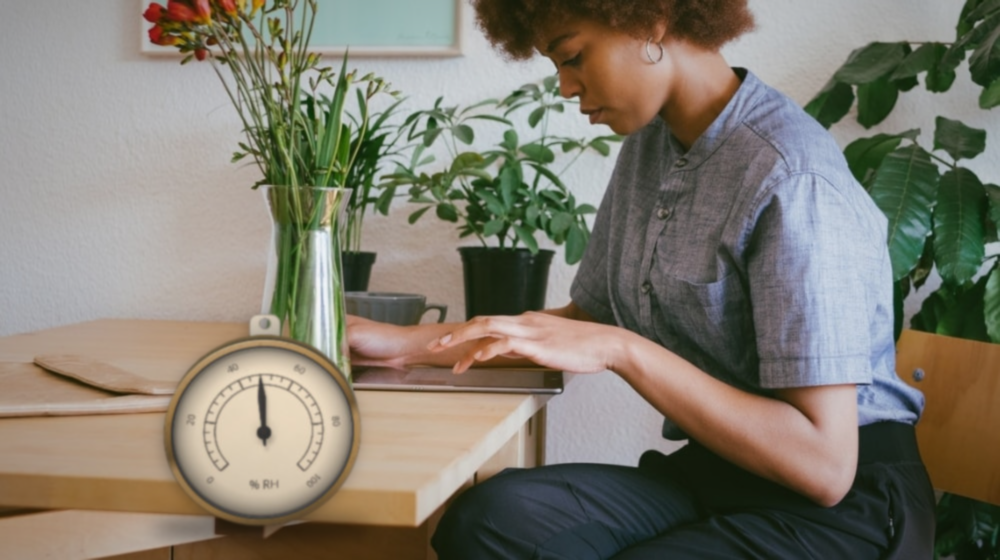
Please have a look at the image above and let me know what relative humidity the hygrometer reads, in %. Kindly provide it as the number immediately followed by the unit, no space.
48%
